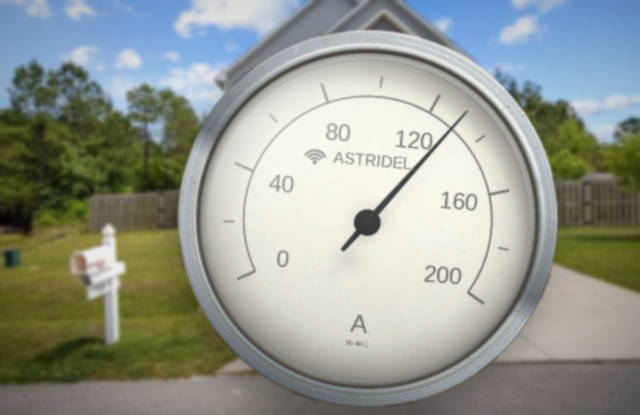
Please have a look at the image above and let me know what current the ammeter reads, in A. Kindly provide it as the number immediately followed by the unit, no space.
130A
